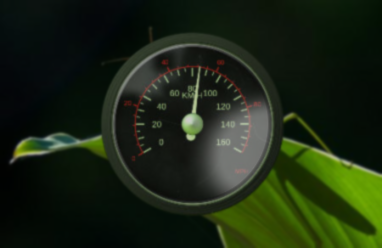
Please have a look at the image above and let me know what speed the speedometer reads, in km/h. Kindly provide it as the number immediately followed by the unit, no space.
85km/h
